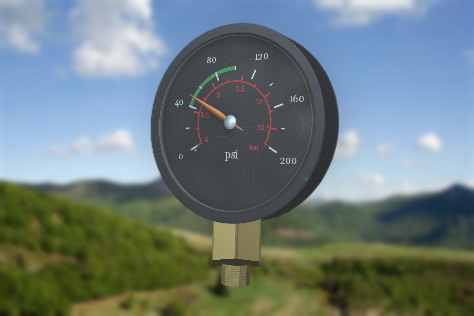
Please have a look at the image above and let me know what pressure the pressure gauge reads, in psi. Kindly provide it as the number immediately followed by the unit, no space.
50psi
